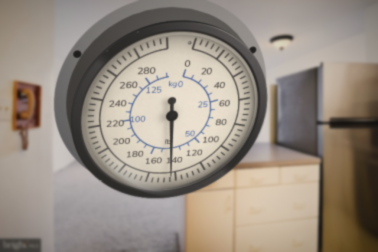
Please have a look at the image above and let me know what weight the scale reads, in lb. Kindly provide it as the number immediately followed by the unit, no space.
144lb
